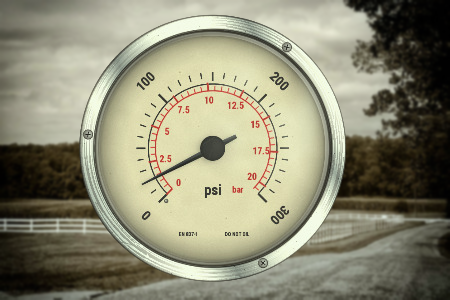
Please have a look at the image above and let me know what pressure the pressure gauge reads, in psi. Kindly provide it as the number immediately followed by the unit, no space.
20psi
